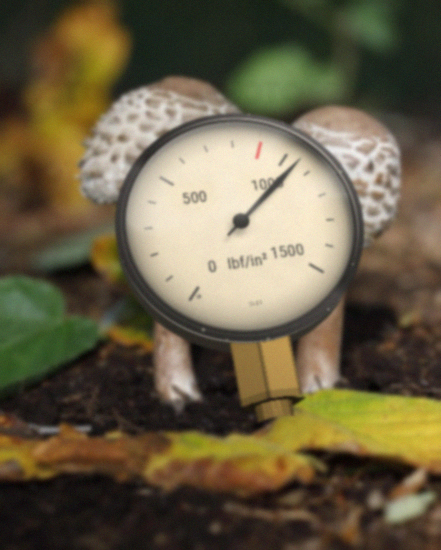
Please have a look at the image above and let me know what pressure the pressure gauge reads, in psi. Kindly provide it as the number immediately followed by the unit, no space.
1050psi
